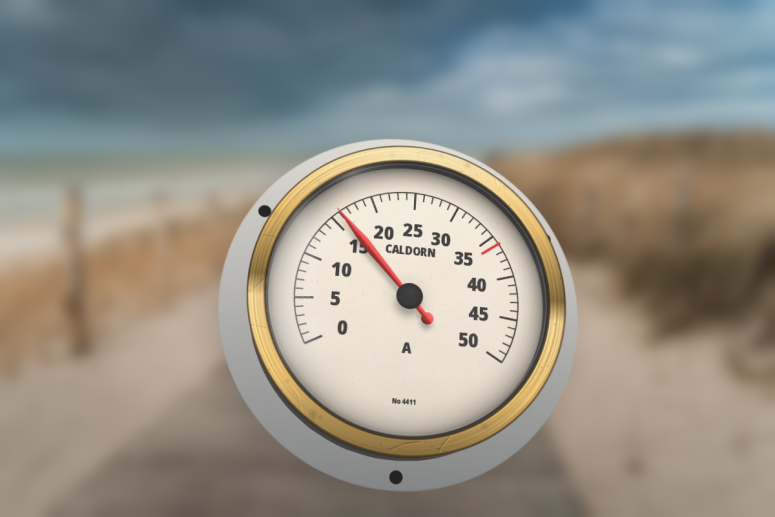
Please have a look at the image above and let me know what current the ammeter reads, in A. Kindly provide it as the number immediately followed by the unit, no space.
16A
